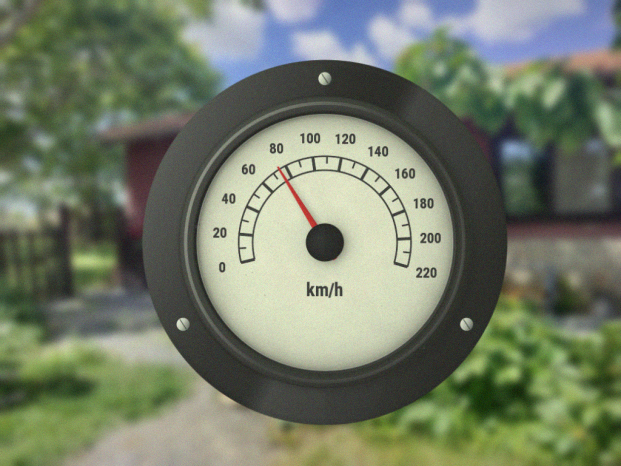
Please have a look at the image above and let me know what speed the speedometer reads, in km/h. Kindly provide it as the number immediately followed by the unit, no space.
75km/h
